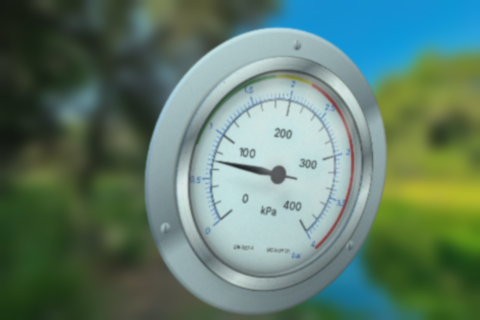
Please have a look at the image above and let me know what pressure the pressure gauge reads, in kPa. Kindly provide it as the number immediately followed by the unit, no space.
70kPa
